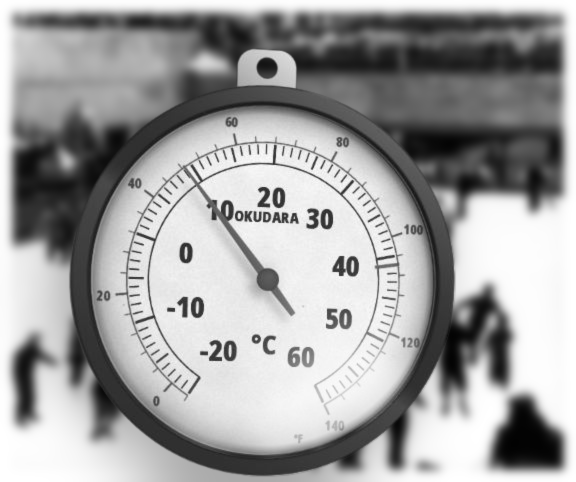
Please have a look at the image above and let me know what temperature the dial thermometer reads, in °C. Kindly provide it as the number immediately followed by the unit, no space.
9°C
